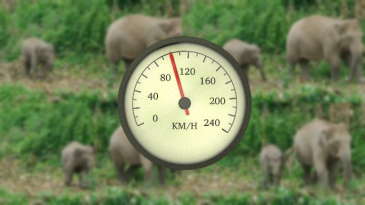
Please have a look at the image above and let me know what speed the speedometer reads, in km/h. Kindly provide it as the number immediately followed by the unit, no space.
100km/h
